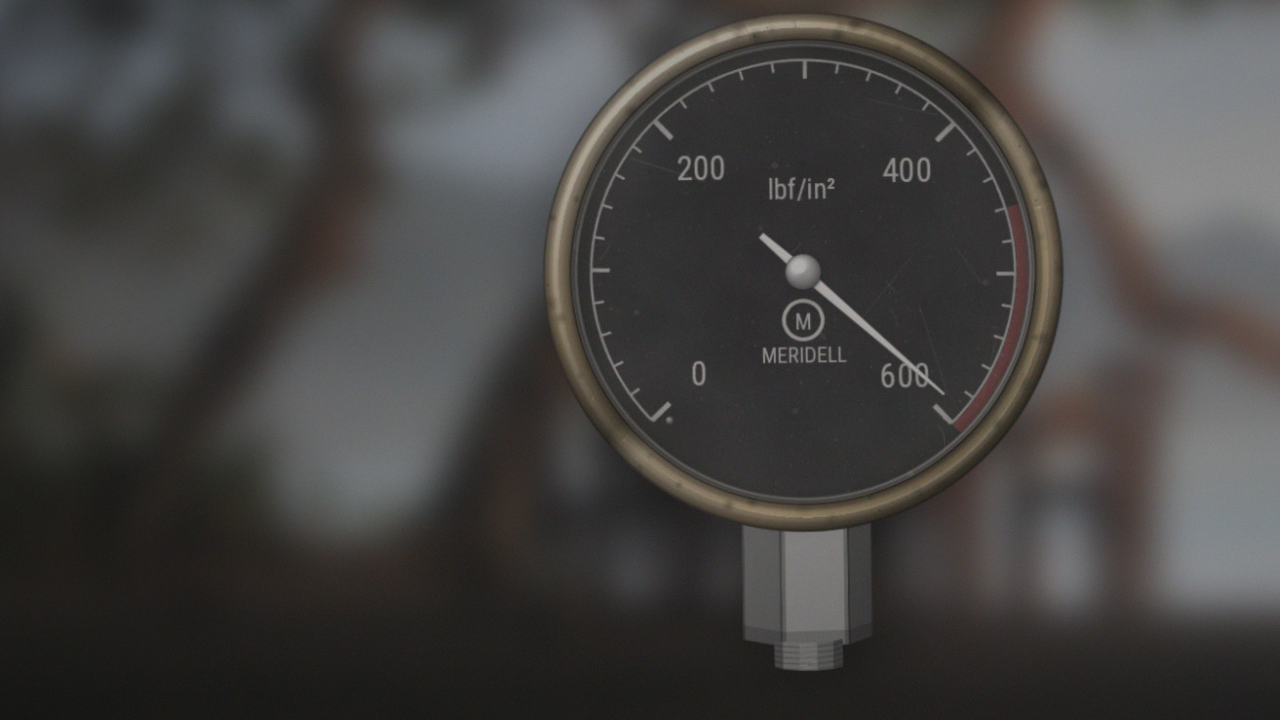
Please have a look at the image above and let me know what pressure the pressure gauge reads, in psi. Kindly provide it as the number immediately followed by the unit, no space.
590psi
